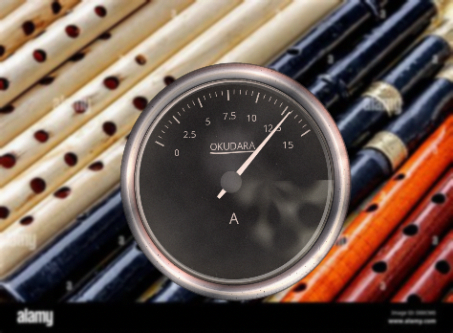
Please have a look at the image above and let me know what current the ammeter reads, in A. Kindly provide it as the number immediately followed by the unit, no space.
13A
